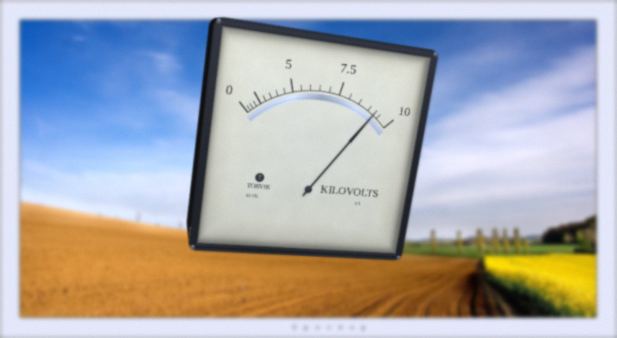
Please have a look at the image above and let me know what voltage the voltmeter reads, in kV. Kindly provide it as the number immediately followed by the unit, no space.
9.25kV
